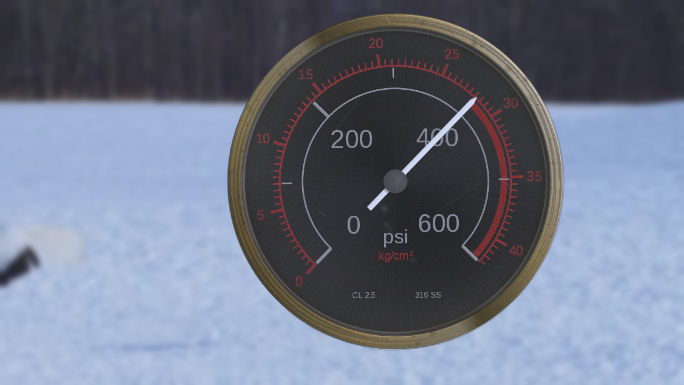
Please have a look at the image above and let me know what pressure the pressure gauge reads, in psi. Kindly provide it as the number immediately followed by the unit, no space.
400psi
